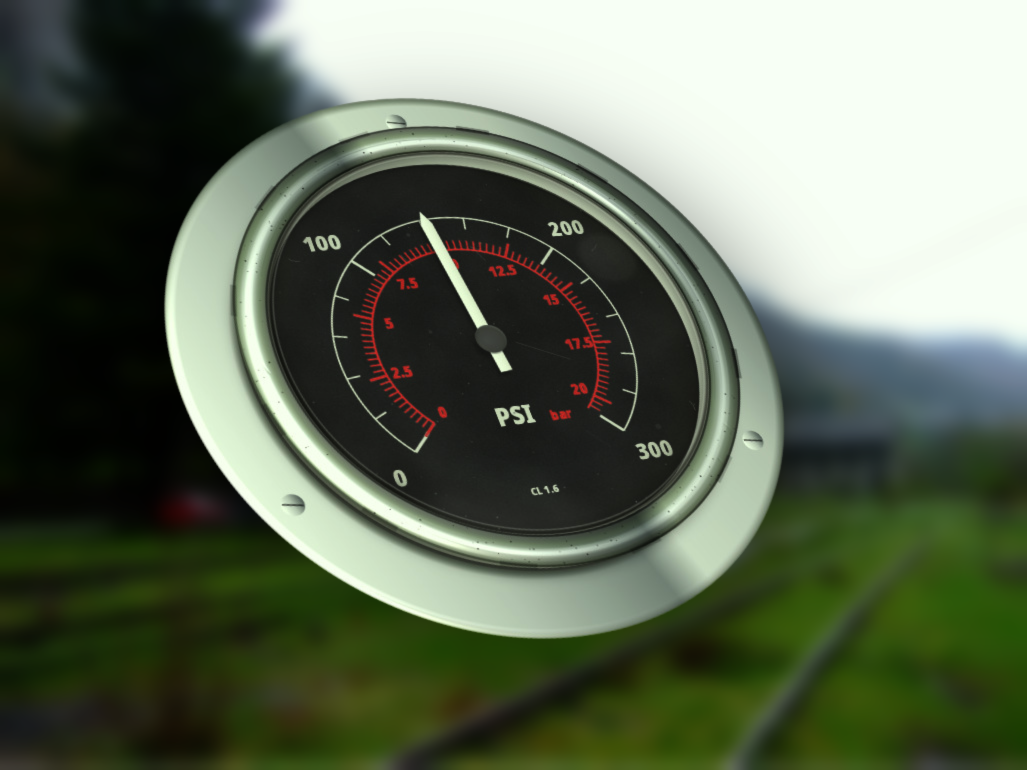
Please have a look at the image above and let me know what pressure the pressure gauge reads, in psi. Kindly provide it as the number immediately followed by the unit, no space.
140psi
